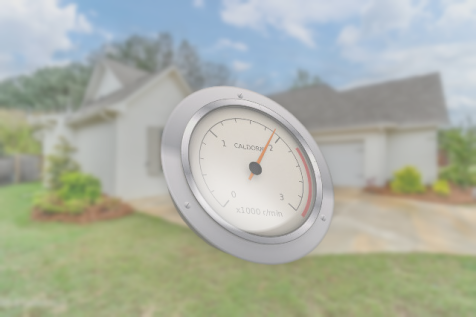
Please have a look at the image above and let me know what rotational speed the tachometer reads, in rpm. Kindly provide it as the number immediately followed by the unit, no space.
1900rpm
